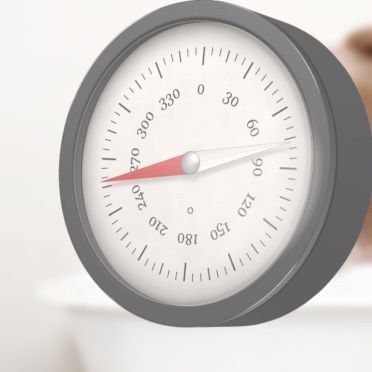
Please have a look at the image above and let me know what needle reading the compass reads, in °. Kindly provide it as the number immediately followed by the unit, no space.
257.5°
